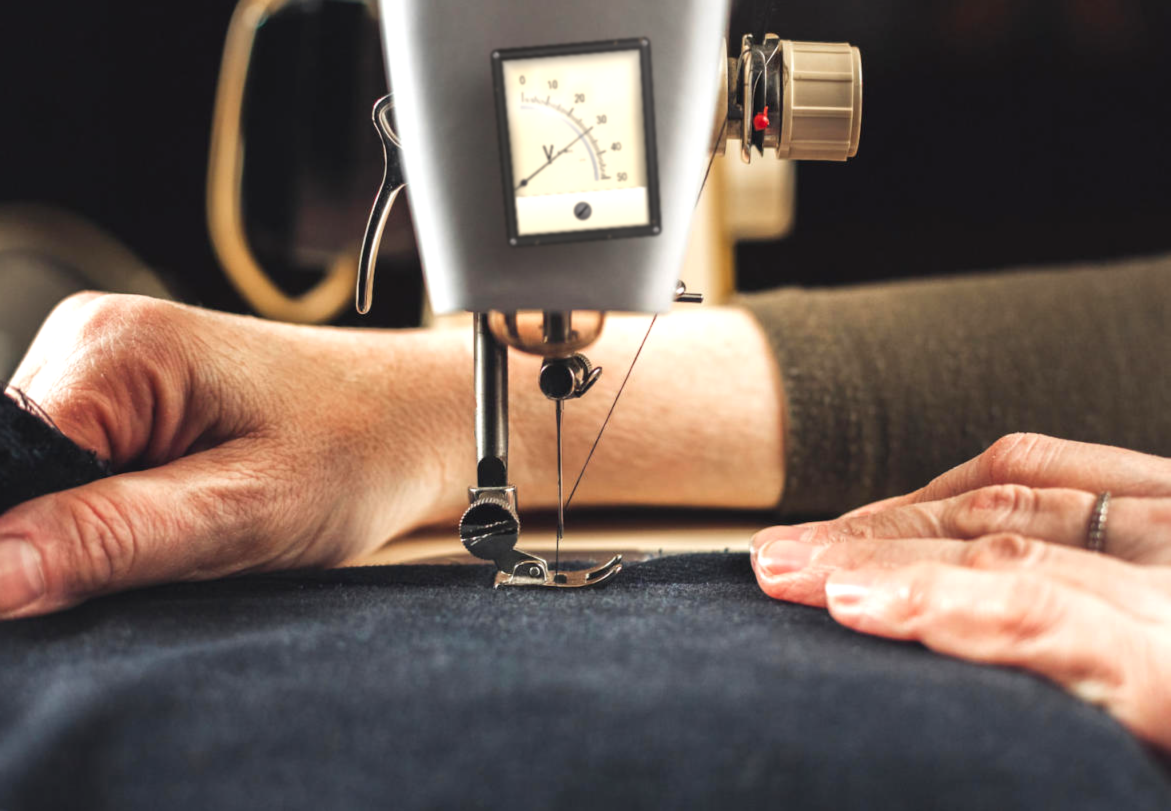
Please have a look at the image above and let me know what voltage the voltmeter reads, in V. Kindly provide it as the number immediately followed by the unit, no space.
30V
